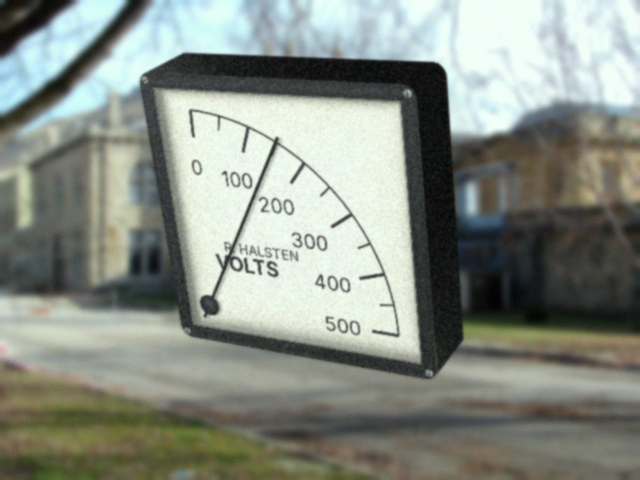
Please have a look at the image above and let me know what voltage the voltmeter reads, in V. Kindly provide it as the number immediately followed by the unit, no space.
150V
